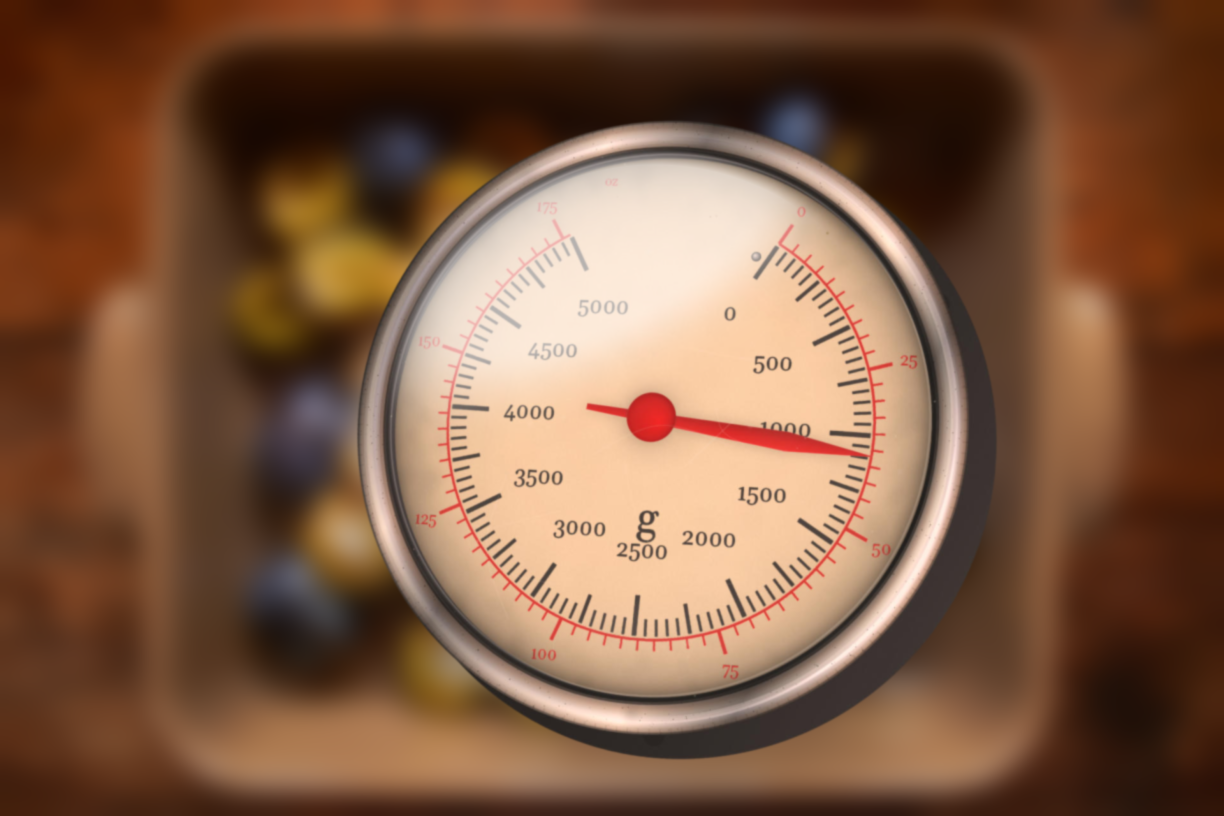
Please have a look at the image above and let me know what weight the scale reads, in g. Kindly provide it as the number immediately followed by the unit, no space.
1100g
